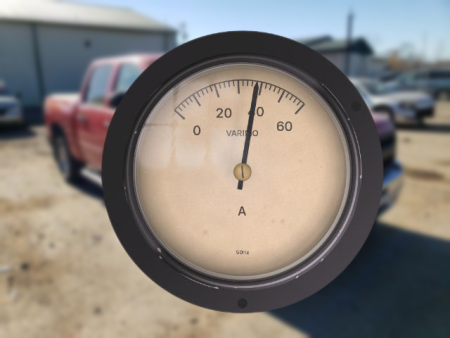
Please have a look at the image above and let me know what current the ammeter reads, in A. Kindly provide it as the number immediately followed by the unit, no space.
38A
